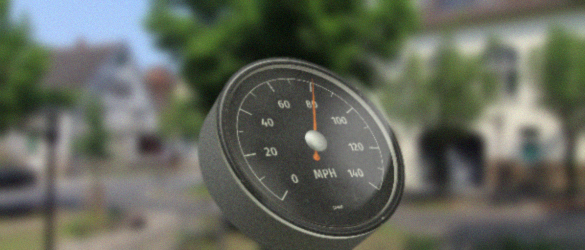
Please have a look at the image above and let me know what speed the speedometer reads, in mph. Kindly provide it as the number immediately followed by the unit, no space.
80mph
